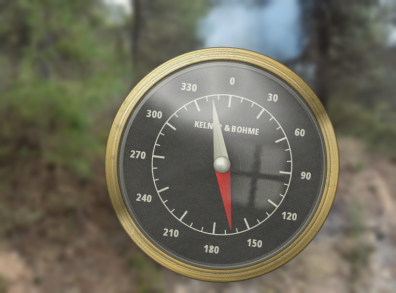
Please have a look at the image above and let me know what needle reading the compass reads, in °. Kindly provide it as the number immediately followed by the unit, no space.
165°
